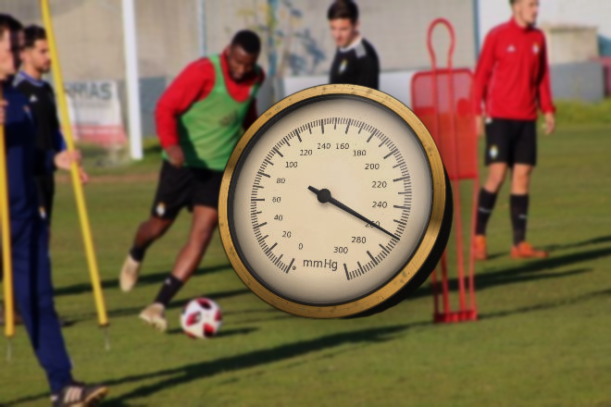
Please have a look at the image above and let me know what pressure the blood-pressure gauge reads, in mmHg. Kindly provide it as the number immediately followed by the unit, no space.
260mmHg
